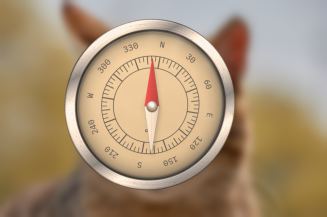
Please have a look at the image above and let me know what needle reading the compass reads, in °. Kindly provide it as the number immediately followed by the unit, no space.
350°
